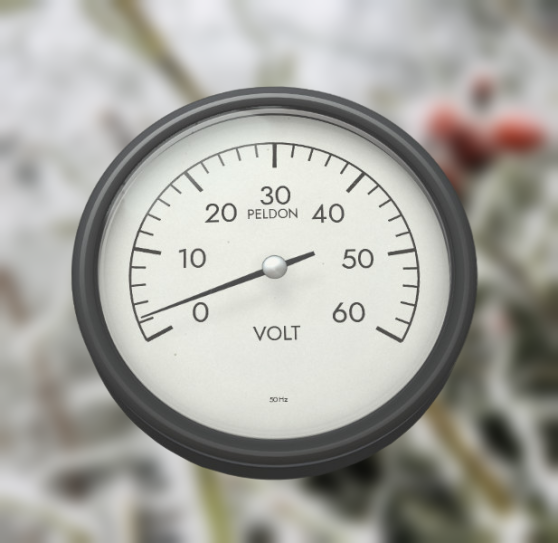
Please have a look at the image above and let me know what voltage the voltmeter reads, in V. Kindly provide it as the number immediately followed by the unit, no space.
2V
